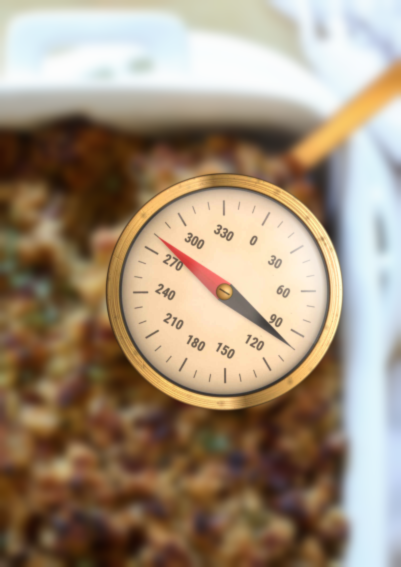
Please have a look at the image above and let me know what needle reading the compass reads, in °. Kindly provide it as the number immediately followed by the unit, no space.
280°
